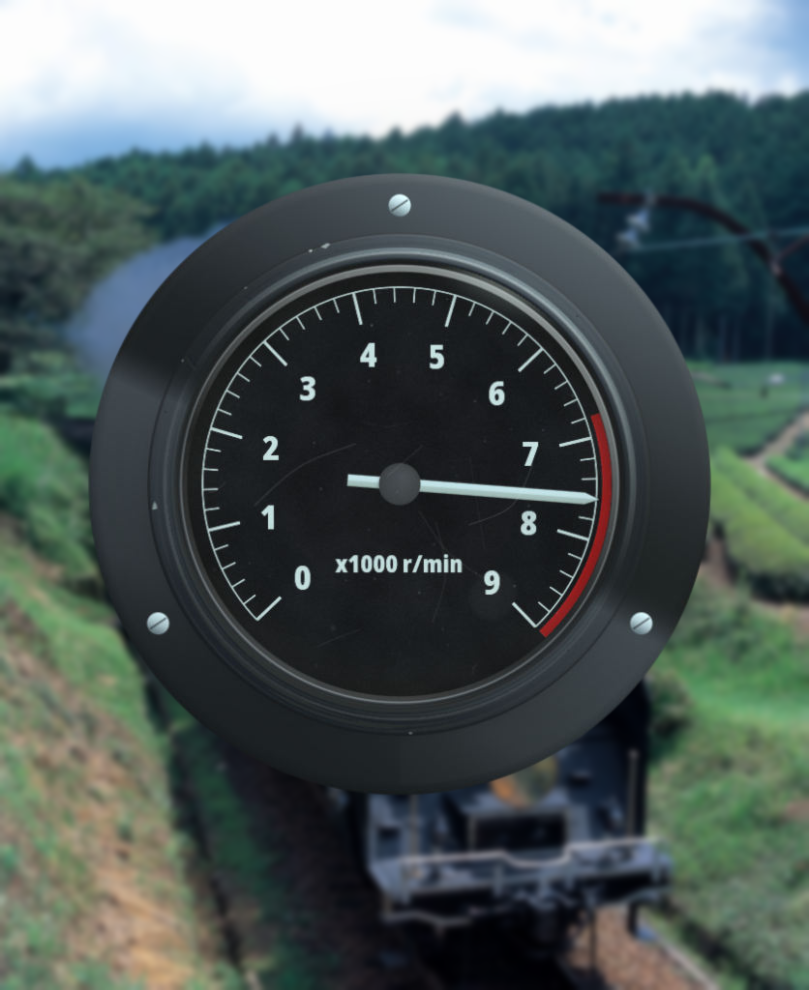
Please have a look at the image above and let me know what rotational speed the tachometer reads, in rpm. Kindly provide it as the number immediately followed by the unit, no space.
7600rpm
